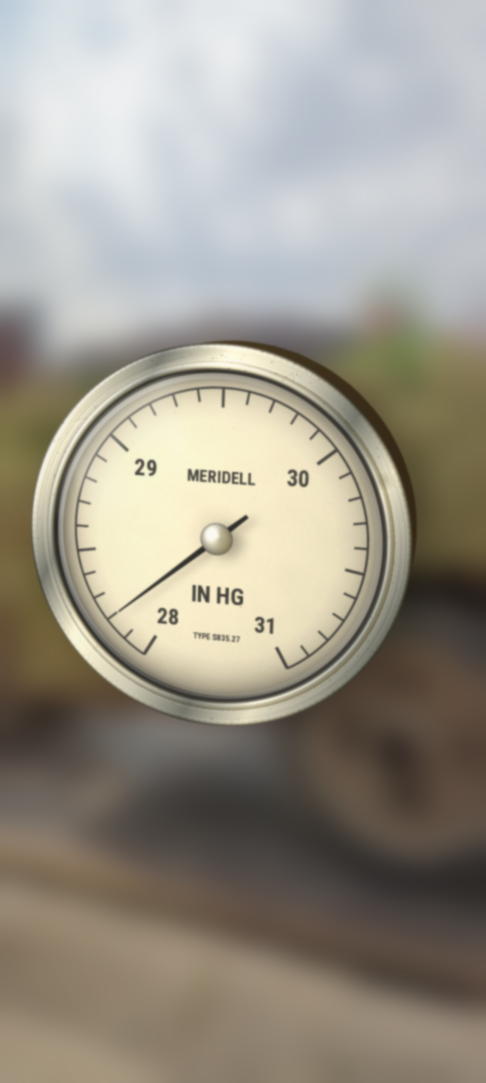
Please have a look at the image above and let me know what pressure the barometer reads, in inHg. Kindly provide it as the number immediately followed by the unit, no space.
28.2inHg
